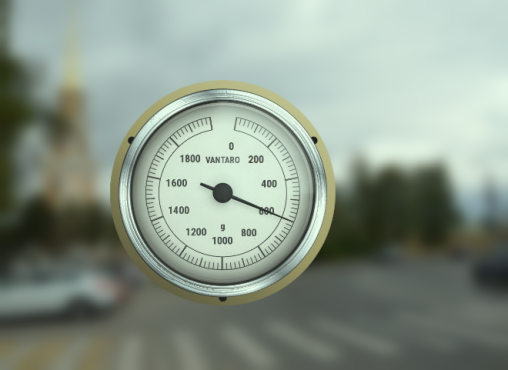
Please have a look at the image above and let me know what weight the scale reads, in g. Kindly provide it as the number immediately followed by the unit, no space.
600g
